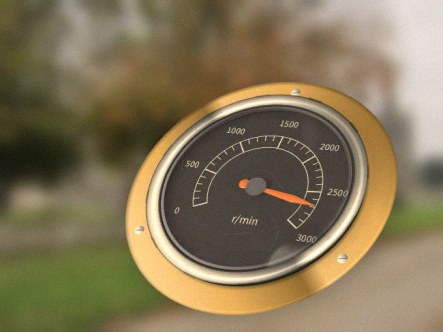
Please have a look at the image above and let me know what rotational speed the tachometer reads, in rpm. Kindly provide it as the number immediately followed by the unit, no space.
2700rpm
